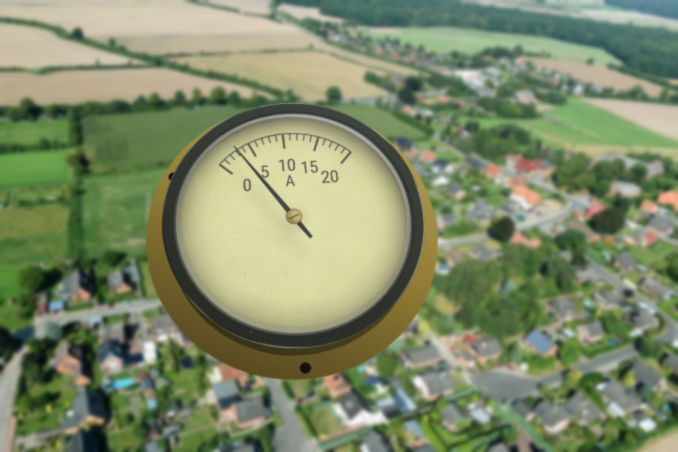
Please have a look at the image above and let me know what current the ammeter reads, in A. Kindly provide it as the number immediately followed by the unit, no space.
3A
